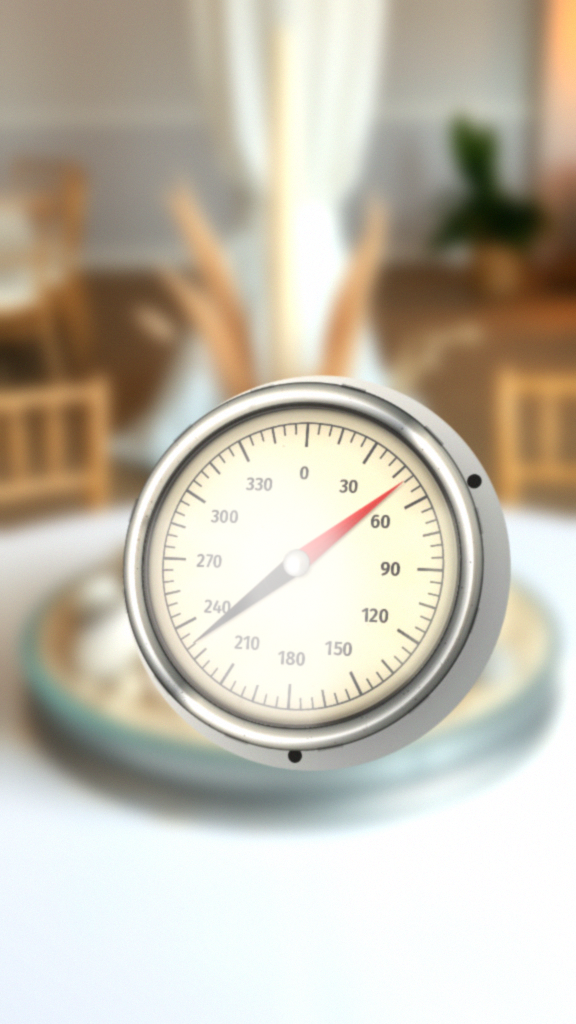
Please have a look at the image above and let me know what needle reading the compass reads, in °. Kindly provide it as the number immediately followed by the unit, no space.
50°
